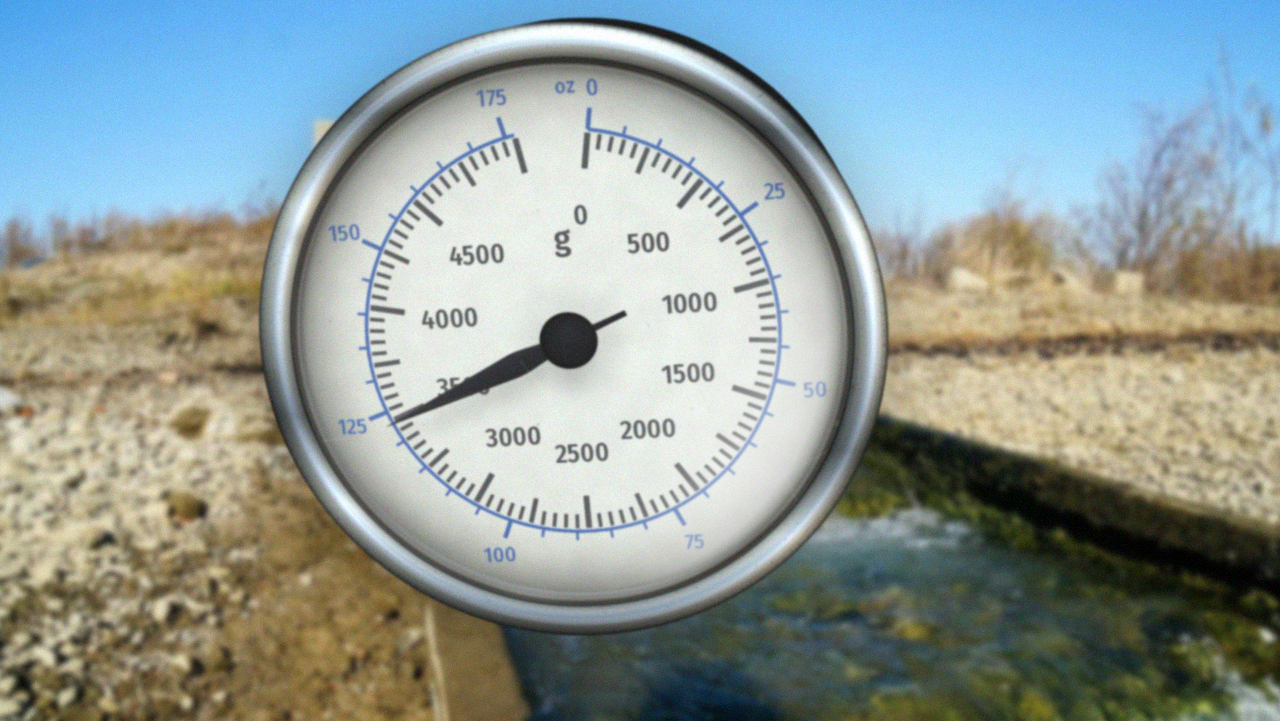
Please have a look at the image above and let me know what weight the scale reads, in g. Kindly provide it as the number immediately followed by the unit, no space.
3500g
